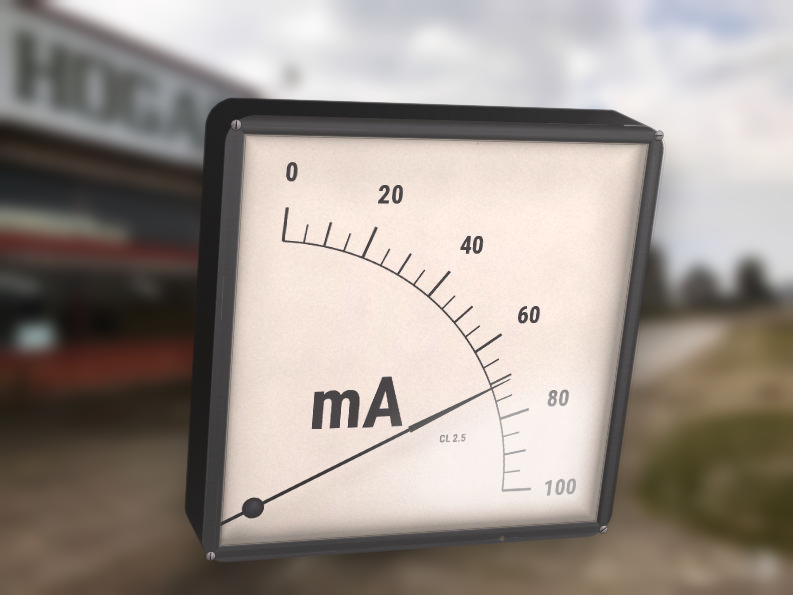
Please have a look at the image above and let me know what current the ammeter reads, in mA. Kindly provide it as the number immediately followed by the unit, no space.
70mA
